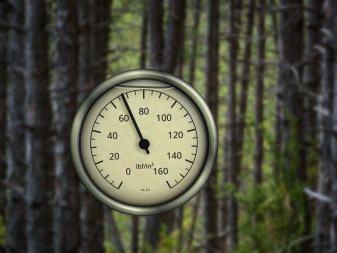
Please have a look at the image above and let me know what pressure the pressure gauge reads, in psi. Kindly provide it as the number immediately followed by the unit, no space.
67.5psi
